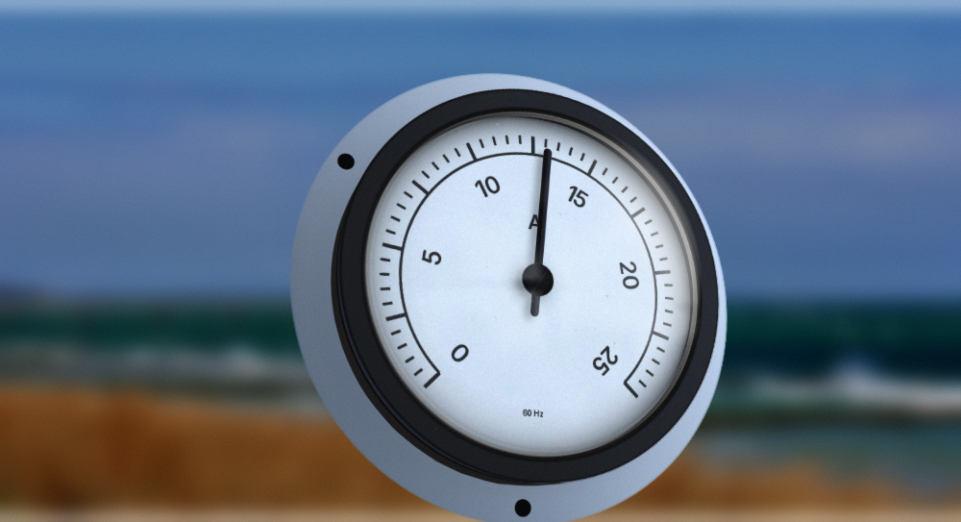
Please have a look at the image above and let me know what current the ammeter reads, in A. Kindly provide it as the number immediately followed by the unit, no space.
13A
